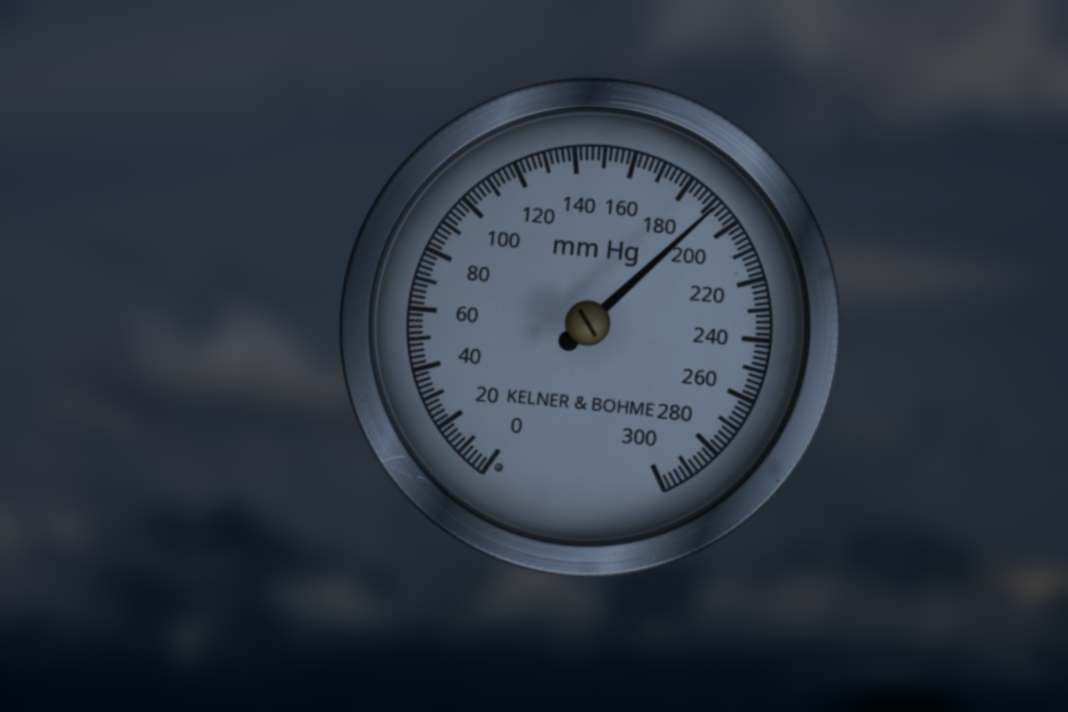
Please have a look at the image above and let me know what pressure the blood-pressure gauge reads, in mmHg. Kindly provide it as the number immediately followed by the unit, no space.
192mmHg
